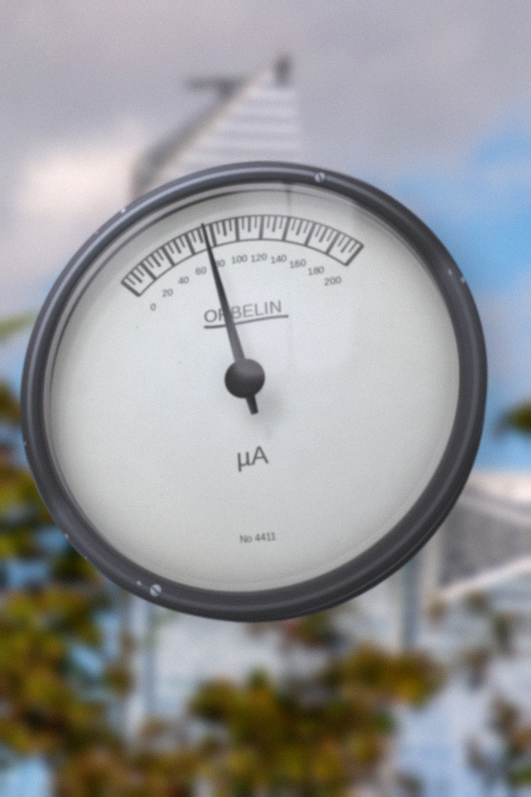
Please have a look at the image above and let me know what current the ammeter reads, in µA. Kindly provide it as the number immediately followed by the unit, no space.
75µA
